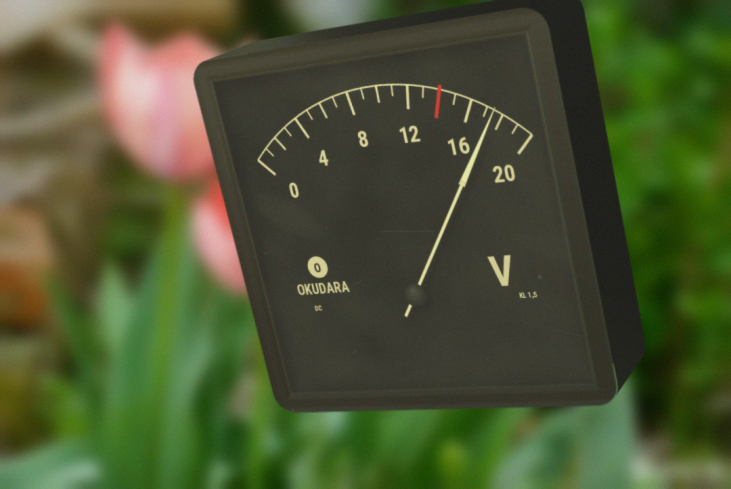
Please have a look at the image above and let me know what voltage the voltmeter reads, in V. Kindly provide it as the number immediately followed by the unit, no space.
17.5V
